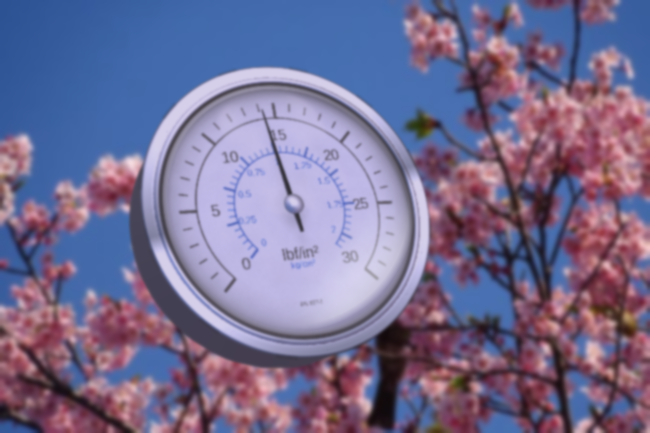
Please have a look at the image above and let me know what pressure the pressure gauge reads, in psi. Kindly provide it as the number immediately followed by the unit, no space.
14psi
